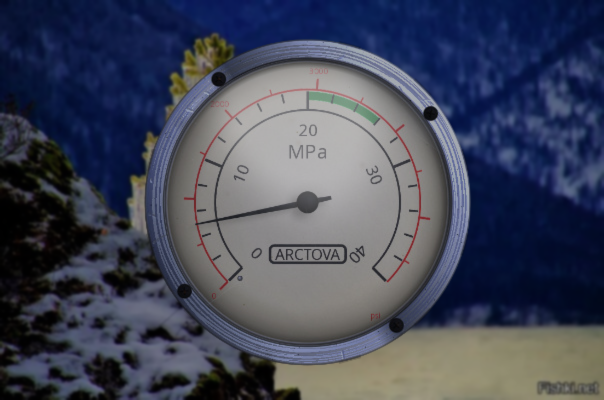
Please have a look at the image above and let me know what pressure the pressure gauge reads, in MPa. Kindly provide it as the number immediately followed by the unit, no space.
5MPa
